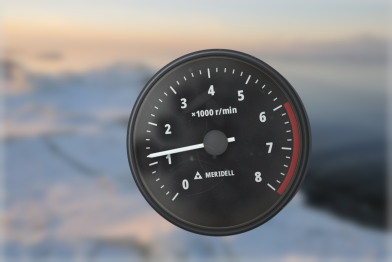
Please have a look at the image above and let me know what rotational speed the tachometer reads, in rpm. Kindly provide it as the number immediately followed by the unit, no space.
1200rpm
